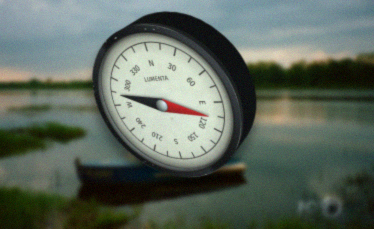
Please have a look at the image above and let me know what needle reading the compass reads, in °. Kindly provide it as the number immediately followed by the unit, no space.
105°
